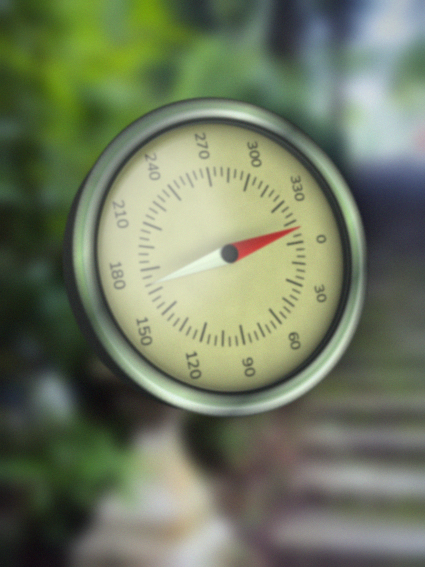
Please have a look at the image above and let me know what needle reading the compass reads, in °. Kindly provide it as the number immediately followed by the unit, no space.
350°
